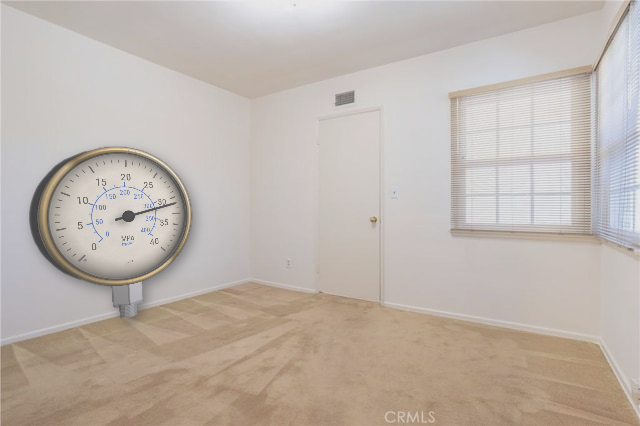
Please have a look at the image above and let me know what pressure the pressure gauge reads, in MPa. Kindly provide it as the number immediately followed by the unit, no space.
31MPa
